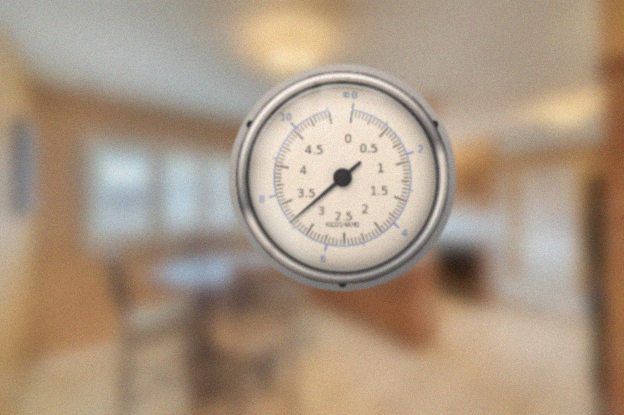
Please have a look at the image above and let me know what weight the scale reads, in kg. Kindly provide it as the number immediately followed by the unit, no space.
3.25kg
